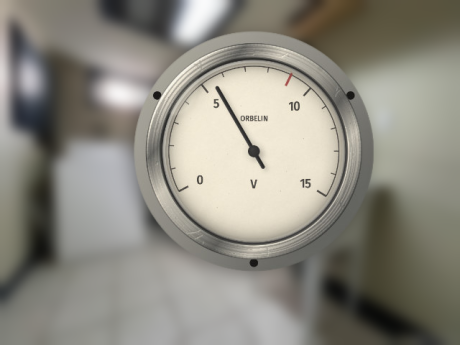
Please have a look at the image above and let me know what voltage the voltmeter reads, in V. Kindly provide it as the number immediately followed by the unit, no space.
5.5V
